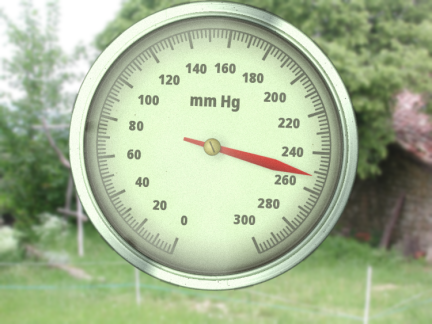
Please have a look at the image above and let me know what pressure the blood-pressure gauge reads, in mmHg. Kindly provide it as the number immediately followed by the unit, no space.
252mmHg
